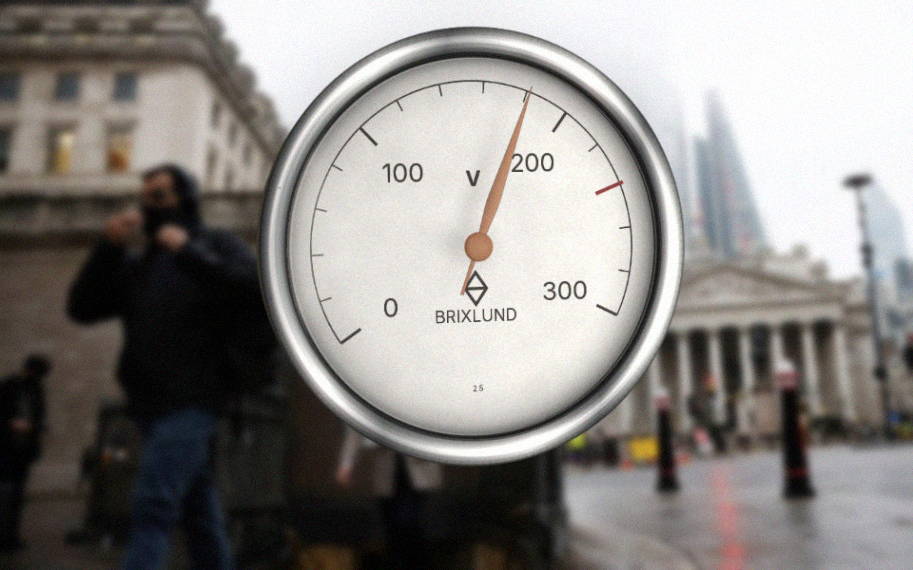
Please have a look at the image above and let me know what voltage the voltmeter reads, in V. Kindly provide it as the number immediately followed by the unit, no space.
180V
